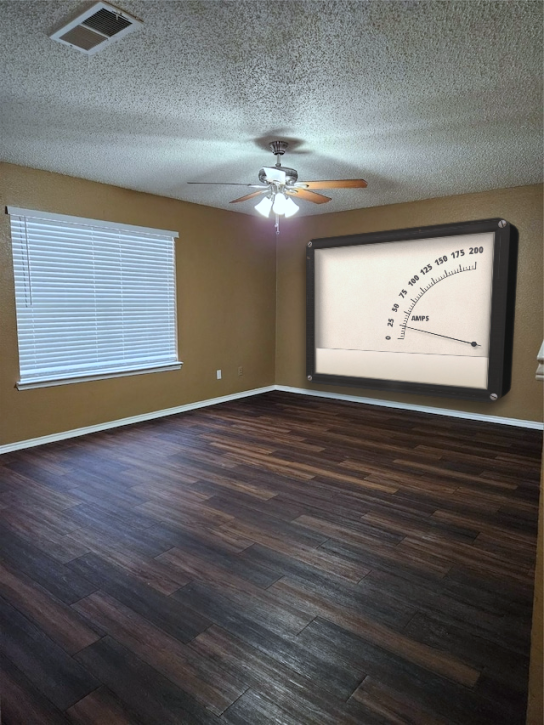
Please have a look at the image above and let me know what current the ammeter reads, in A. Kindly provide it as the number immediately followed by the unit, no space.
25A
